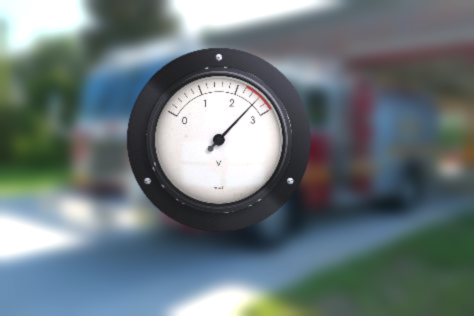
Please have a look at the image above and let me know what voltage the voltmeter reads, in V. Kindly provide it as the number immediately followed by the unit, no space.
2.6V
